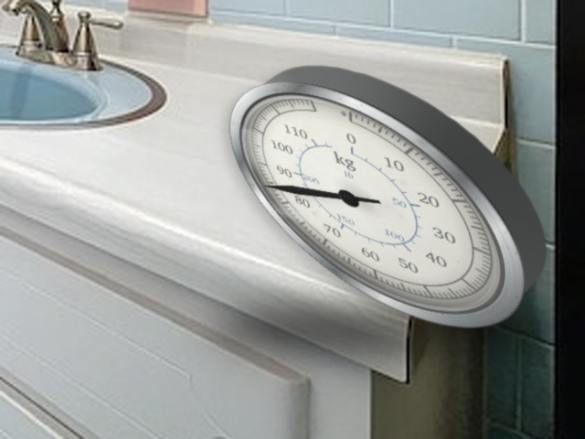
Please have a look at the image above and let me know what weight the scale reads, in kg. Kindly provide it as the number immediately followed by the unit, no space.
85kg
